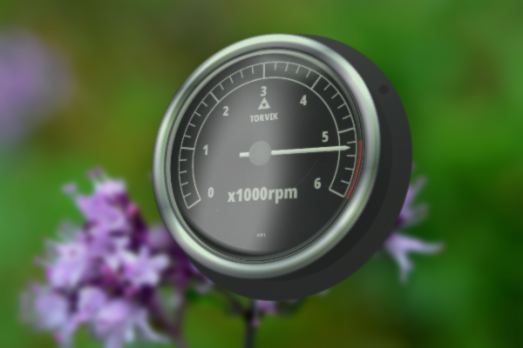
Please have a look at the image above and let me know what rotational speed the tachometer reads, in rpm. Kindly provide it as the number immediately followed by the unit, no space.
5300rpm
